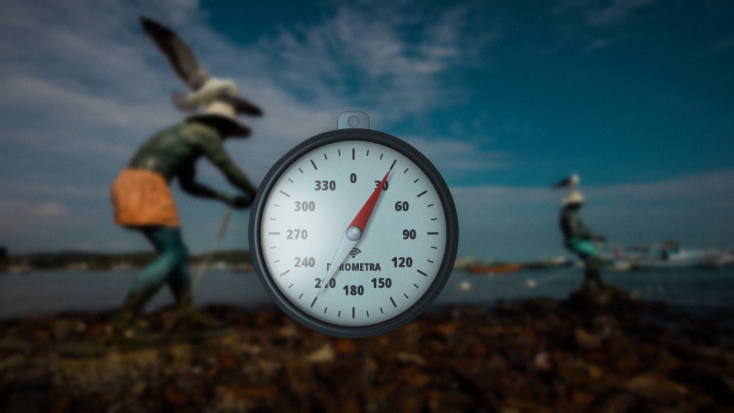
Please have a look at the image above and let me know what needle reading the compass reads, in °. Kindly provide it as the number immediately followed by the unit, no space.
30°
